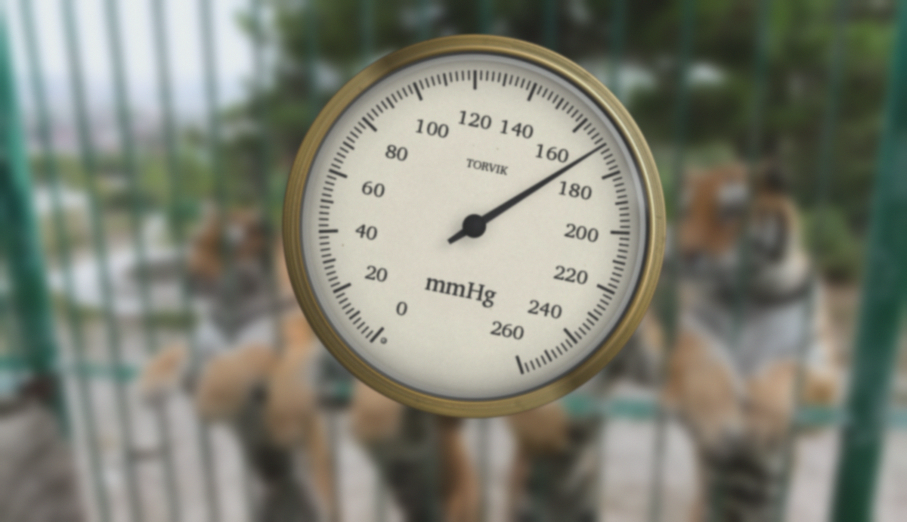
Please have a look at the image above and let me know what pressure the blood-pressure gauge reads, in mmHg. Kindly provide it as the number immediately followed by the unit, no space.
170mmHg
